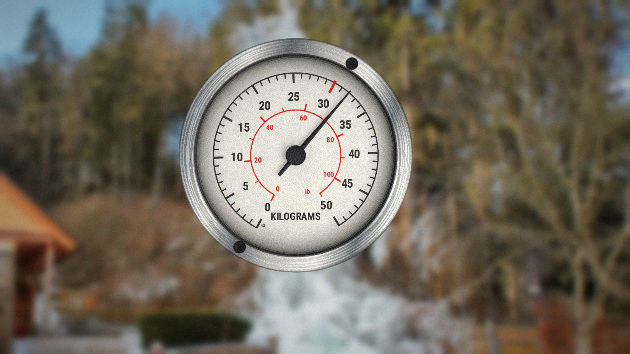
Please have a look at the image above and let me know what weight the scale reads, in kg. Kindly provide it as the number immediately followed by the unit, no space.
32kg
